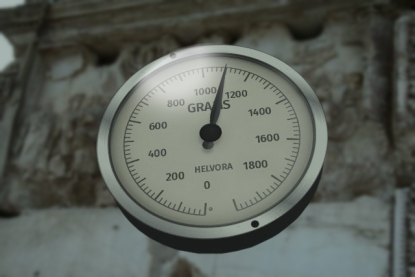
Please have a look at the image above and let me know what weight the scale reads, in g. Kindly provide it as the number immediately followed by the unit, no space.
1100g
